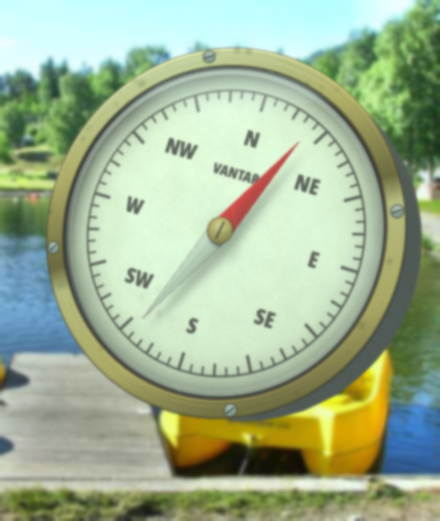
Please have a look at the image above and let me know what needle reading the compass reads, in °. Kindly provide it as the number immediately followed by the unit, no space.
25°
